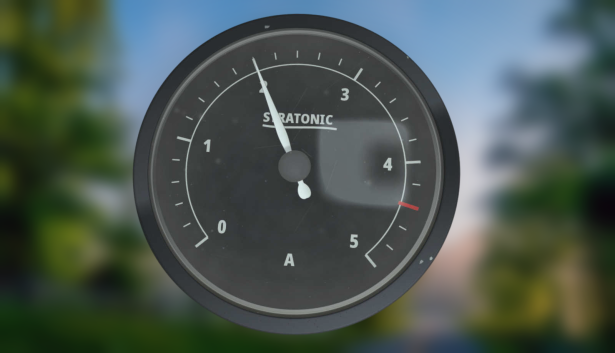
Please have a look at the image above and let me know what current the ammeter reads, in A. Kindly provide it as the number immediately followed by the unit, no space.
2A
